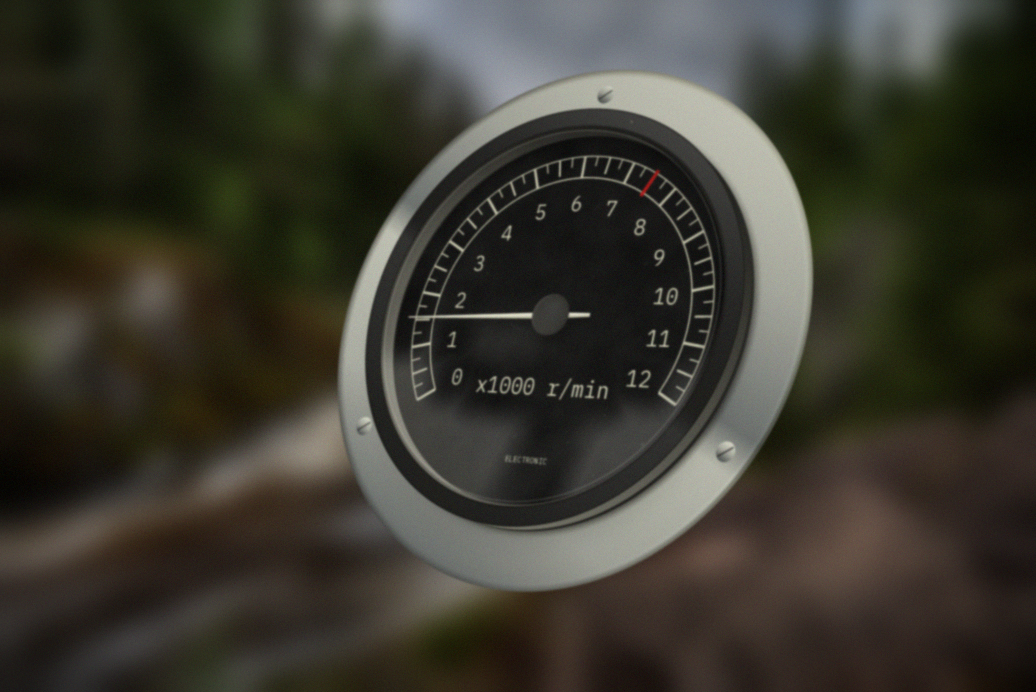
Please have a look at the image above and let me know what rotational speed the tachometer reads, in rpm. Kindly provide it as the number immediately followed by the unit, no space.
1500rpm
